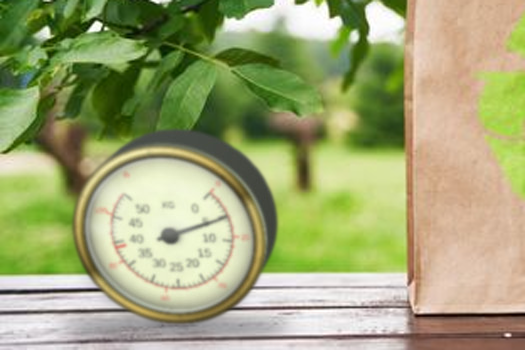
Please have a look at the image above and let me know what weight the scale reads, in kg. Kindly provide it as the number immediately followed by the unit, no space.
5kg
